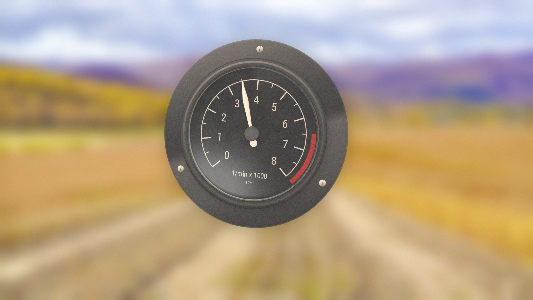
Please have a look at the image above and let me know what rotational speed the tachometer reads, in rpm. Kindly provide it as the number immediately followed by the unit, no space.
3500rpm
